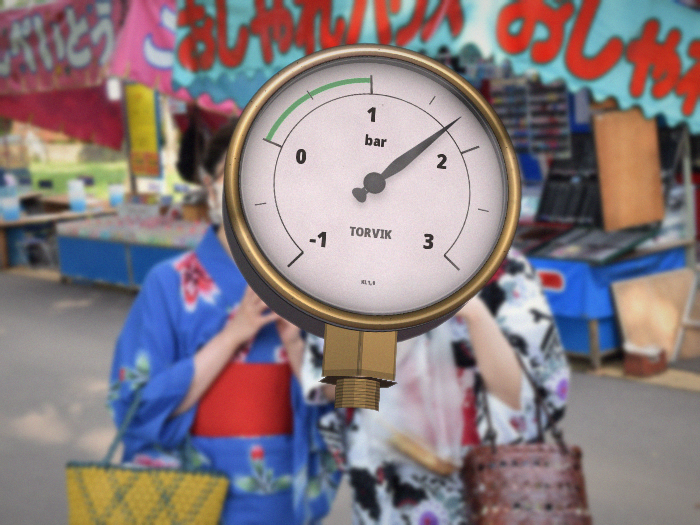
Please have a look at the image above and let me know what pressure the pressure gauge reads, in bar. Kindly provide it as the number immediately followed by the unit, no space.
1.75bar
